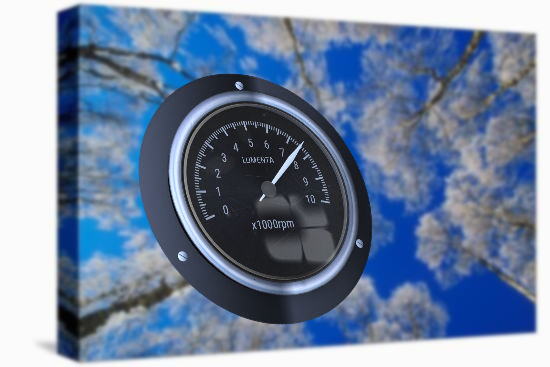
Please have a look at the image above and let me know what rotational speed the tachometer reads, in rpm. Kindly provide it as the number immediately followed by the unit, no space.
7500rpm
